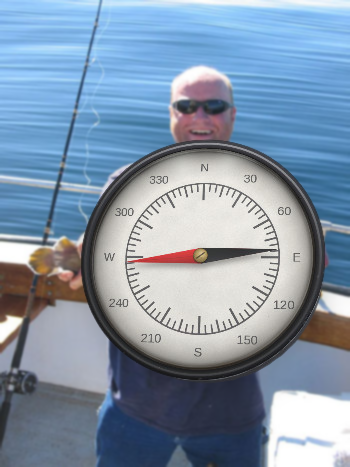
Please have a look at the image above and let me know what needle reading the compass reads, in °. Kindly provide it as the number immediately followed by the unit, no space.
265°
